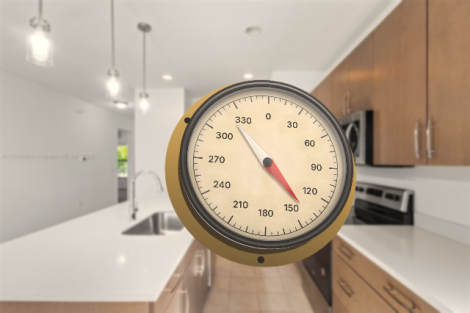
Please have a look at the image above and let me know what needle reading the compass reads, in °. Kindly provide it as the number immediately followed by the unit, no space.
140°
